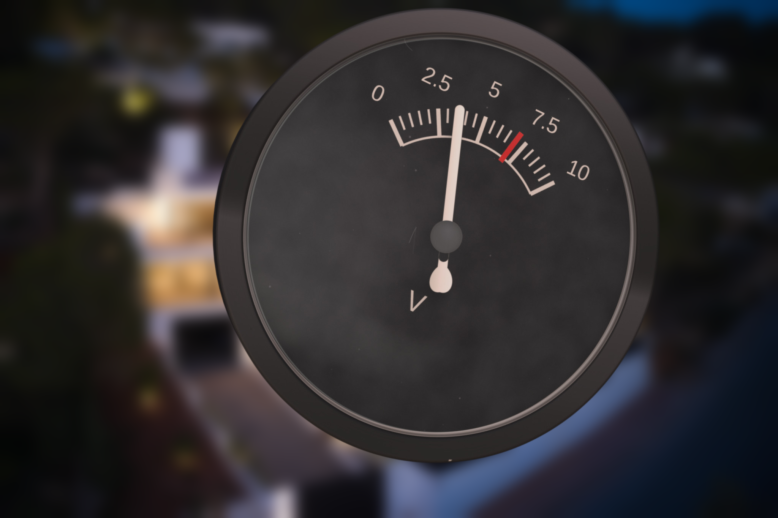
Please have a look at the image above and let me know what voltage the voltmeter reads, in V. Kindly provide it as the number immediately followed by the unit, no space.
3.5V
